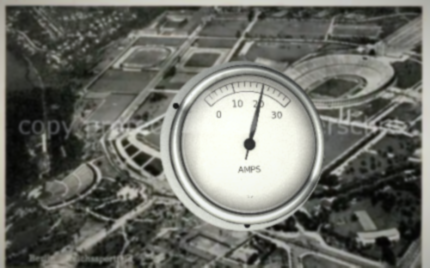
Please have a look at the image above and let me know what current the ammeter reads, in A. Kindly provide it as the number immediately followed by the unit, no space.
20A
